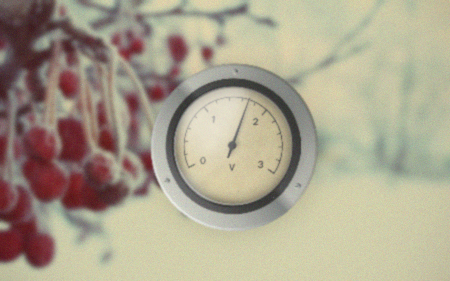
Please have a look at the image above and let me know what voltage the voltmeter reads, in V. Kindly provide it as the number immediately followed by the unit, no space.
1.7V
